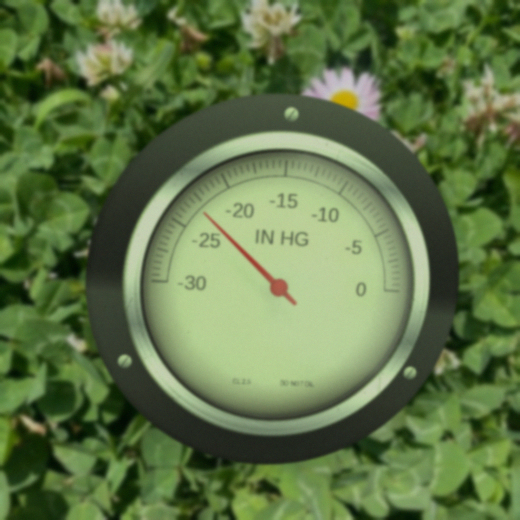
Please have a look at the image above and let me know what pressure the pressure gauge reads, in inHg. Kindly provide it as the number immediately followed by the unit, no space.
-23inHg
